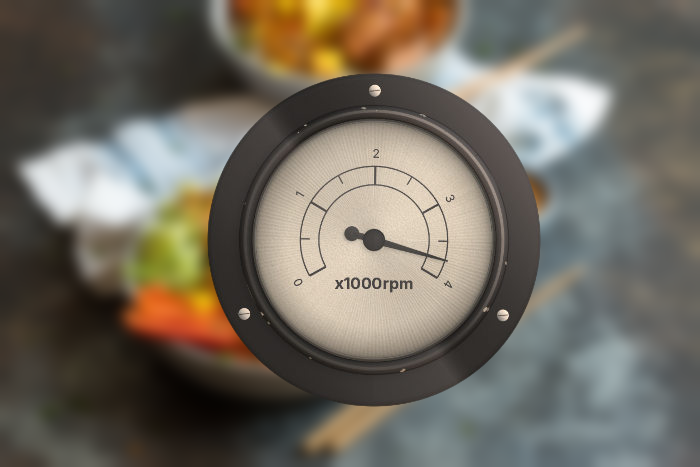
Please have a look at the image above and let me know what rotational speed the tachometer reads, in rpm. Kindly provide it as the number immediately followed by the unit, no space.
3750rpm
